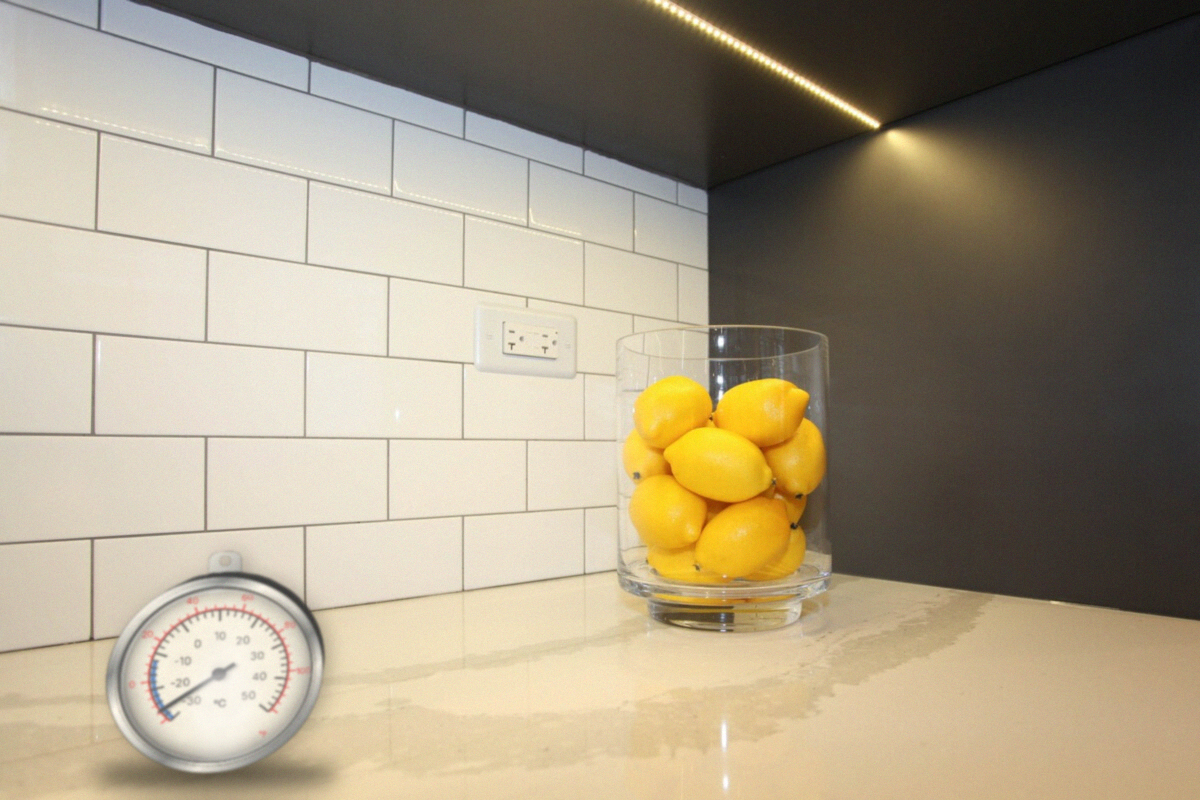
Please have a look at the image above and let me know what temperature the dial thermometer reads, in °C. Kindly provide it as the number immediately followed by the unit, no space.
-26°C
